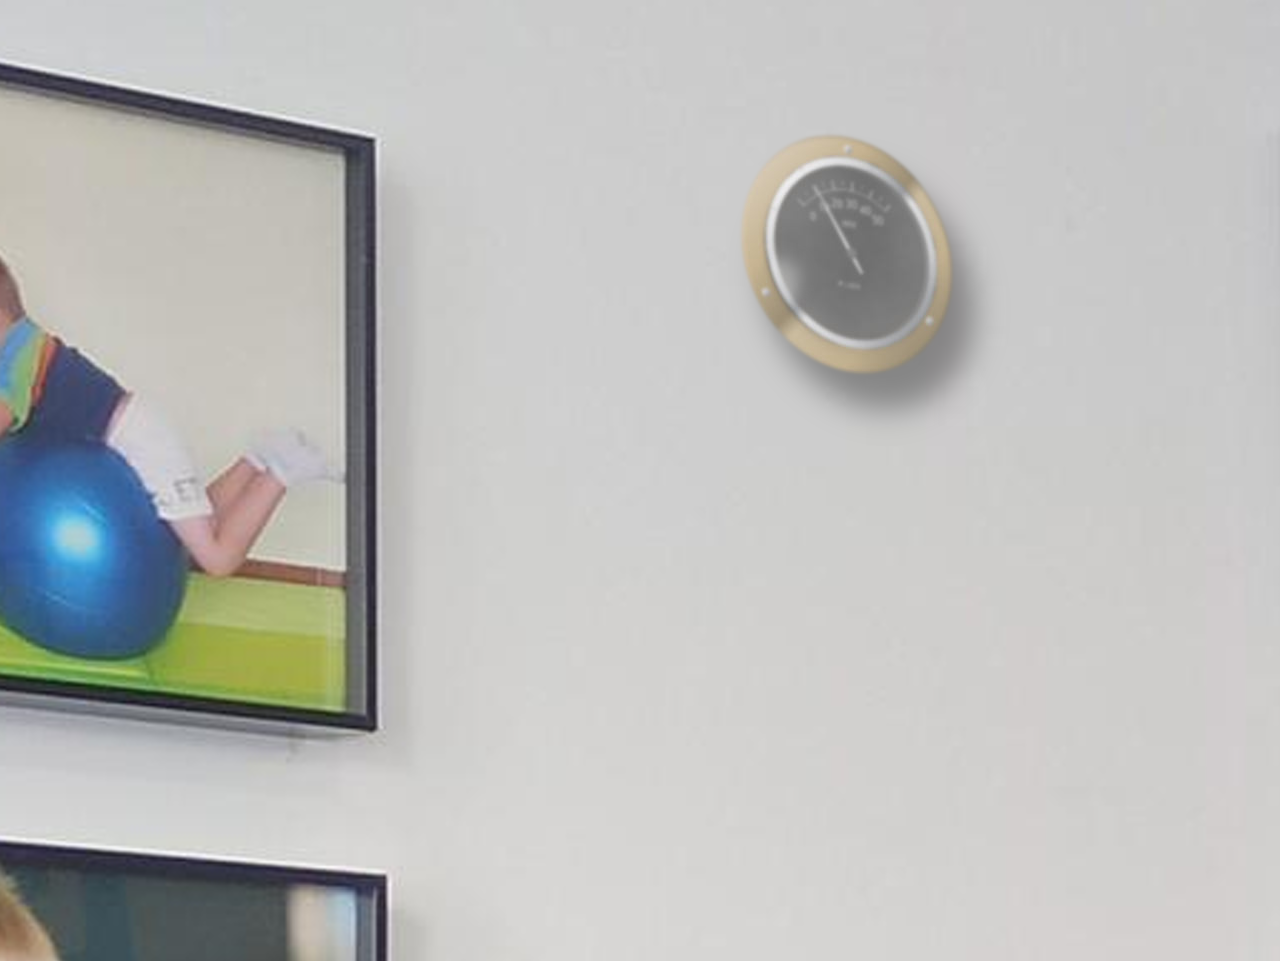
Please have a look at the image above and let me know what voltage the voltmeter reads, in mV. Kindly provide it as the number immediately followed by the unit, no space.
10mV
